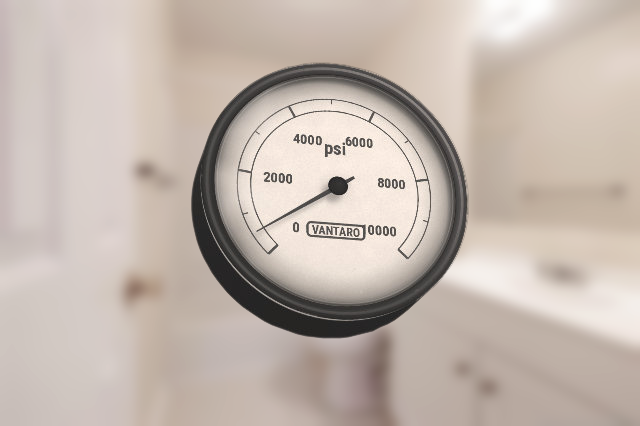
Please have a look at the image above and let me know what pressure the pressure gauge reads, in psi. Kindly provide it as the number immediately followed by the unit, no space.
500psi
